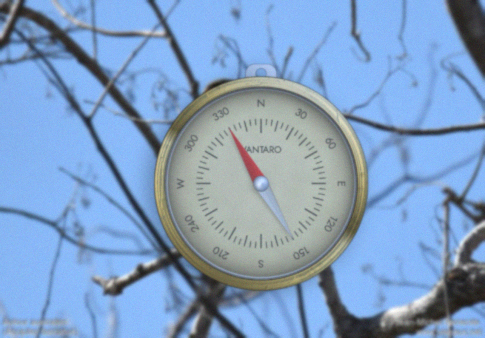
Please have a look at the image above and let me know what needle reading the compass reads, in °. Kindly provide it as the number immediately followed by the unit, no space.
330°
